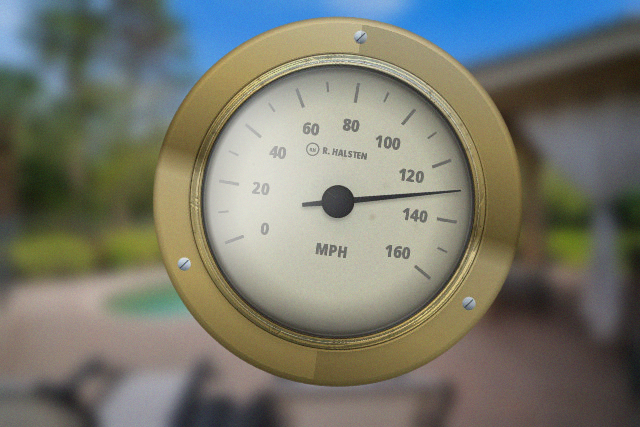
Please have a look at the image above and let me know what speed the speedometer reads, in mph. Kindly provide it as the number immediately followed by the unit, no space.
130mph
